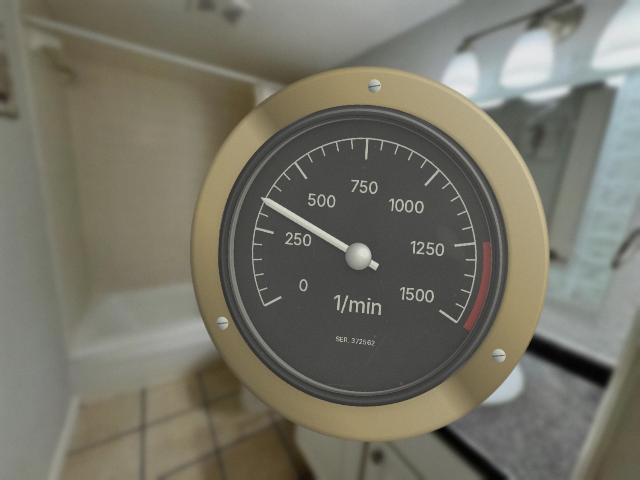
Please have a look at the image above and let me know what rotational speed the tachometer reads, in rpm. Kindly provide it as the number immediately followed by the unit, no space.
350rpm
